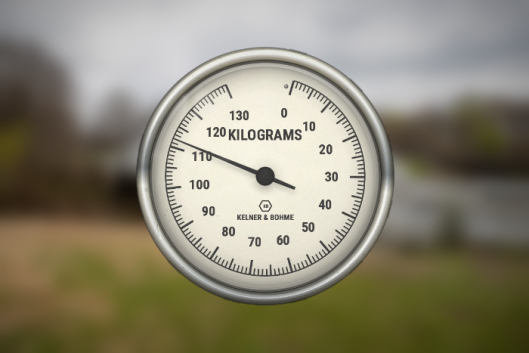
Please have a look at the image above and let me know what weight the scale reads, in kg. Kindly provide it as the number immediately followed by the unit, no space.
112kg
